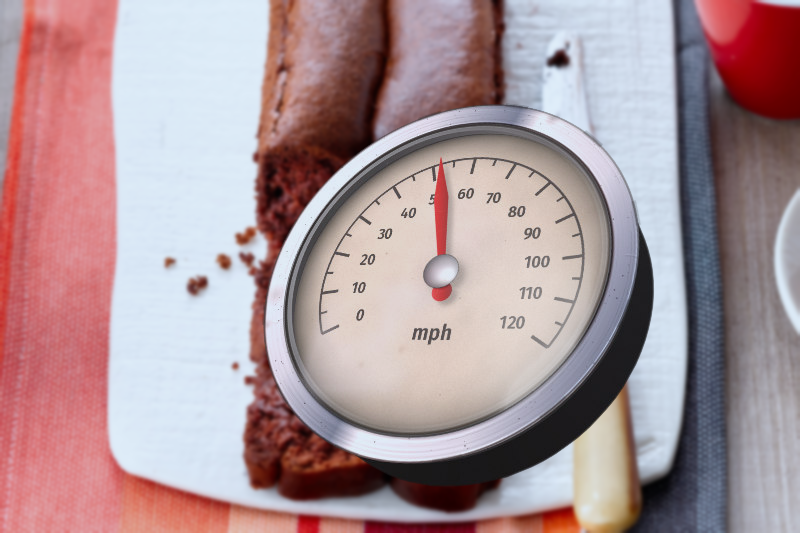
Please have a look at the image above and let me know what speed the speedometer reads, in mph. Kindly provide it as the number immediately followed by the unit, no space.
52.5mph
